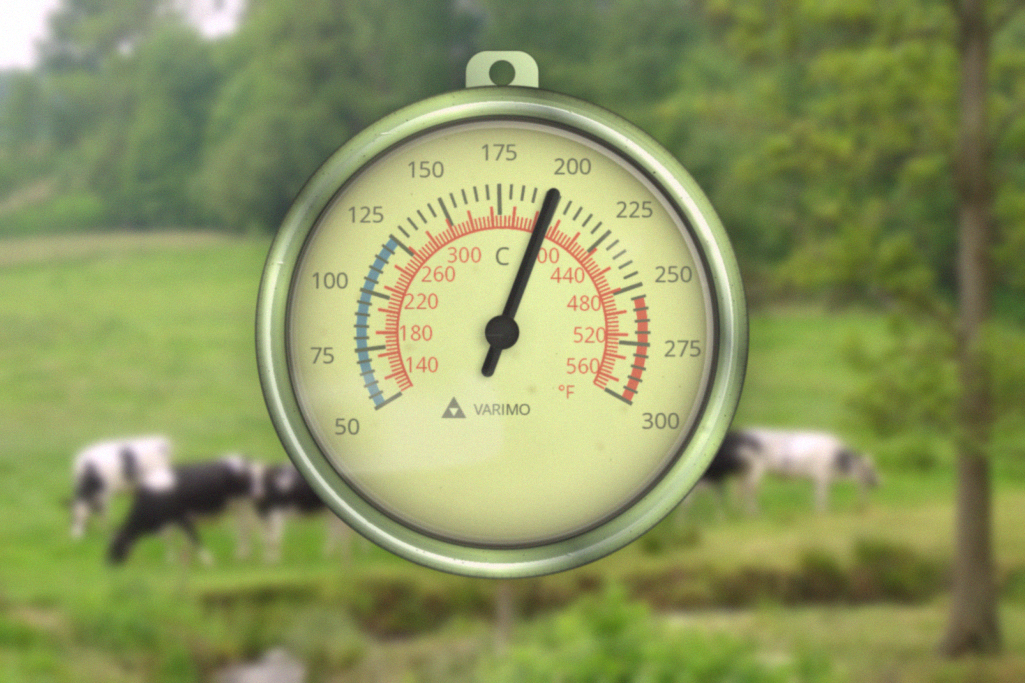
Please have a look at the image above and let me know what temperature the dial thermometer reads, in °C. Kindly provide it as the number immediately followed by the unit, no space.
197.5°C
